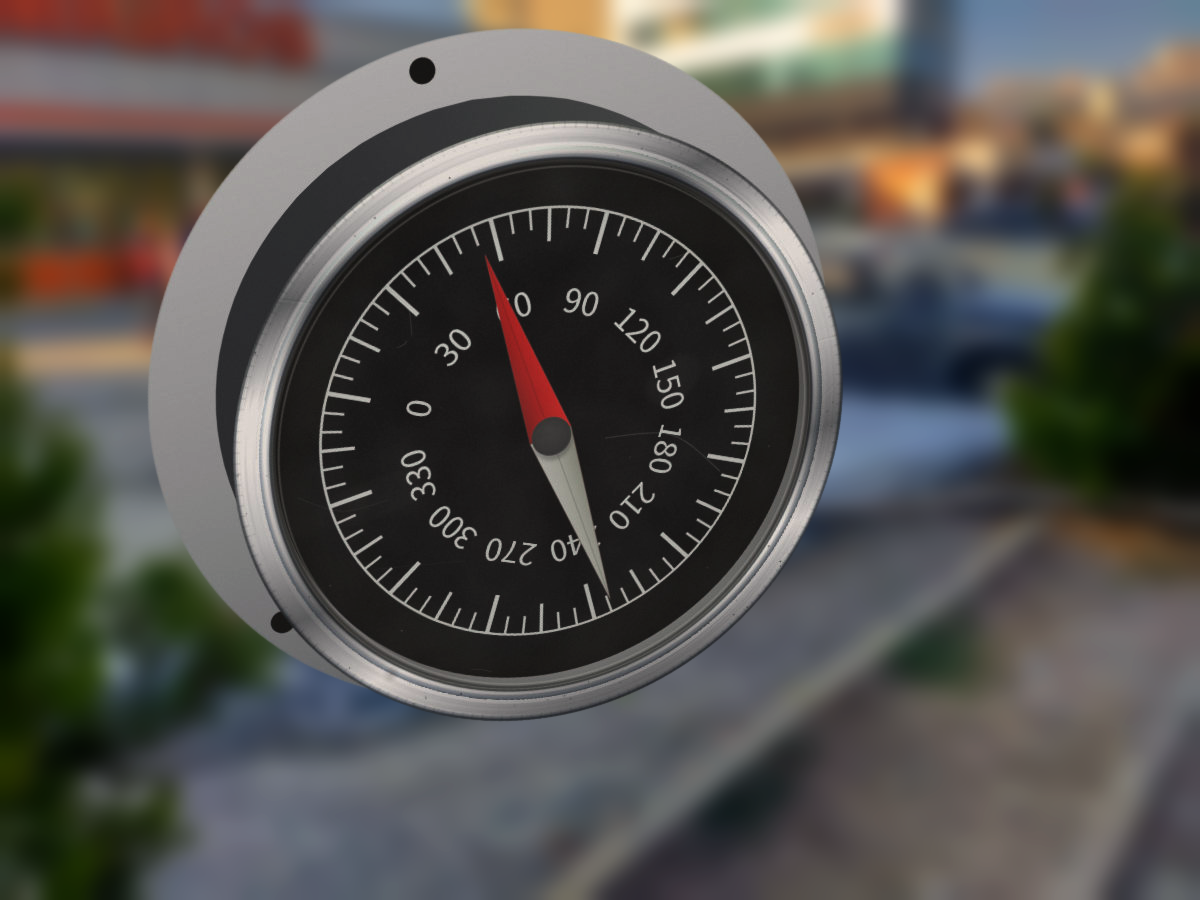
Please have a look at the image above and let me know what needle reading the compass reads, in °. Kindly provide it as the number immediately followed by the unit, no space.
55°
